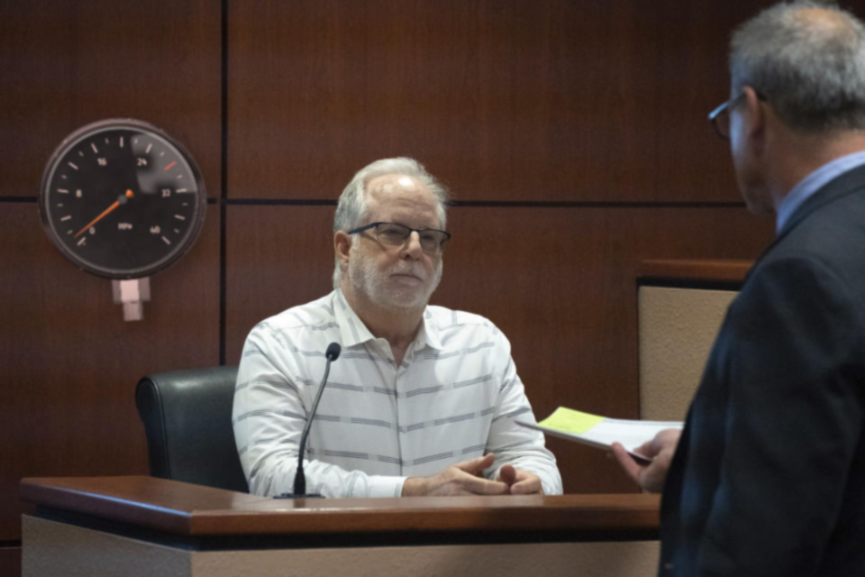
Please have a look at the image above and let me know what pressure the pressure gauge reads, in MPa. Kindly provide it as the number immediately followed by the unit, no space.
1MPa
